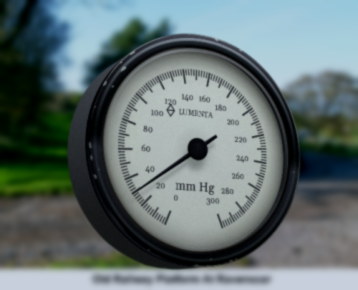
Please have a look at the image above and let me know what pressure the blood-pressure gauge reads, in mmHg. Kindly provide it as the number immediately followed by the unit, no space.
30mmHg
